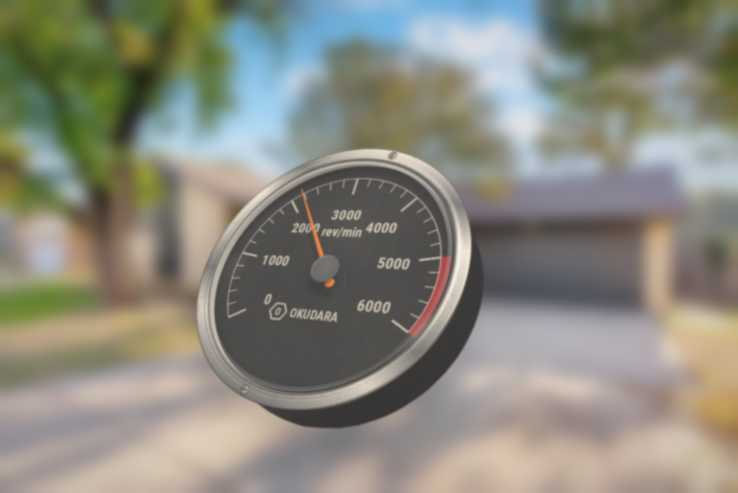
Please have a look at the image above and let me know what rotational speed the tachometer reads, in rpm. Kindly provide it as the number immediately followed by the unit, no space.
2200rpm
